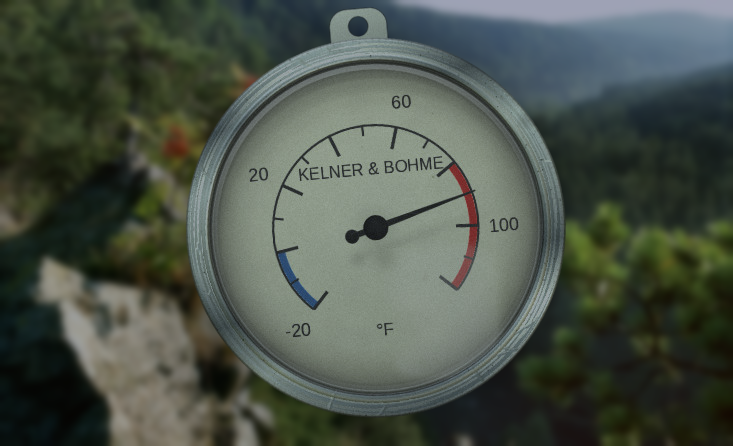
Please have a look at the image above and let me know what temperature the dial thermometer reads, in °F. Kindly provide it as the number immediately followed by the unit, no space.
90°F
